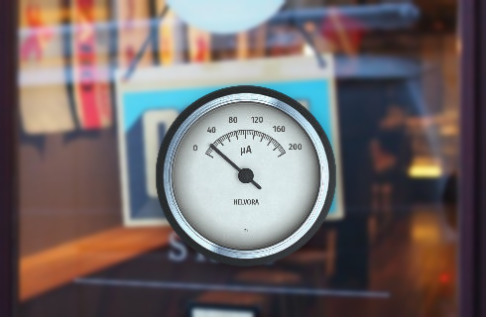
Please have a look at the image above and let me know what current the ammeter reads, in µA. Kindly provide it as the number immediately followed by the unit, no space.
20µA
